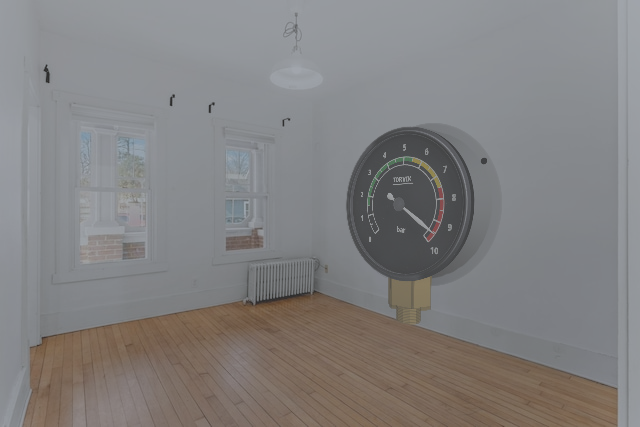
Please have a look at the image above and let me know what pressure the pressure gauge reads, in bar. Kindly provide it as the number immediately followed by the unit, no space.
9.5bar
